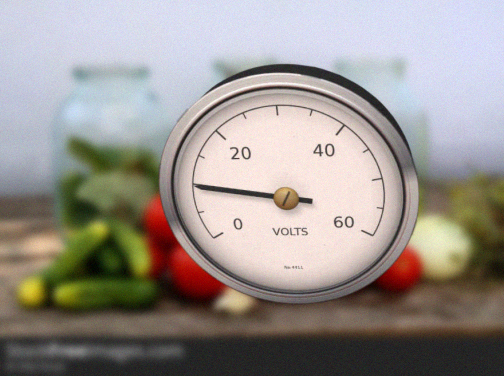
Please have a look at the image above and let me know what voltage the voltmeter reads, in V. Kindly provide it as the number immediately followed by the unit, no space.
10V
